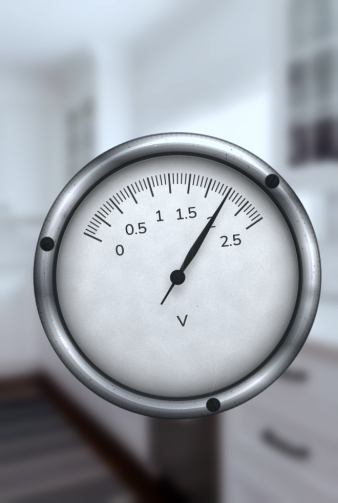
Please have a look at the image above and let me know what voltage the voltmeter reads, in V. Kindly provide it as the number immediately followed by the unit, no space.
2V
